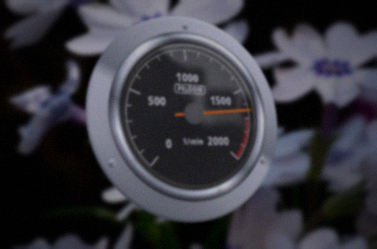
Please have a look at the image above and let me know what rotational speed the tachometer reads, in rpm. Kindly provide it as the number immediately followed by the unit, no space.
1650rpm
